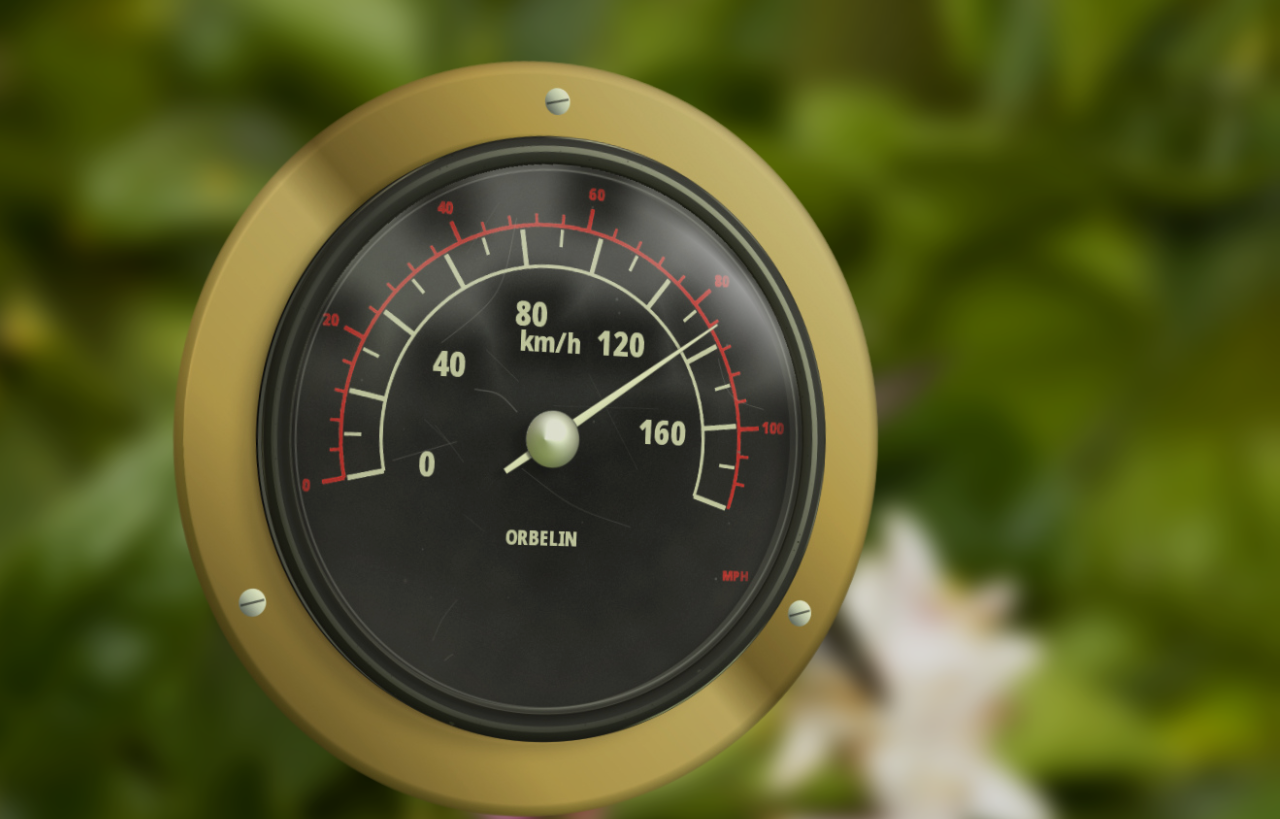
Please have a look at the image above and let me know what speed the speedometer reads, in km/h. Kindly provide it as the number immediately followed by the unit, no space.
135km/h
